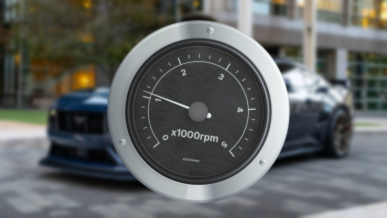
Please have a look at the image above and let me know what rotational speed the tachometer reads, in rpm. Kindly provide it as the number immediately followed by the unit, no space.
1100rpm
